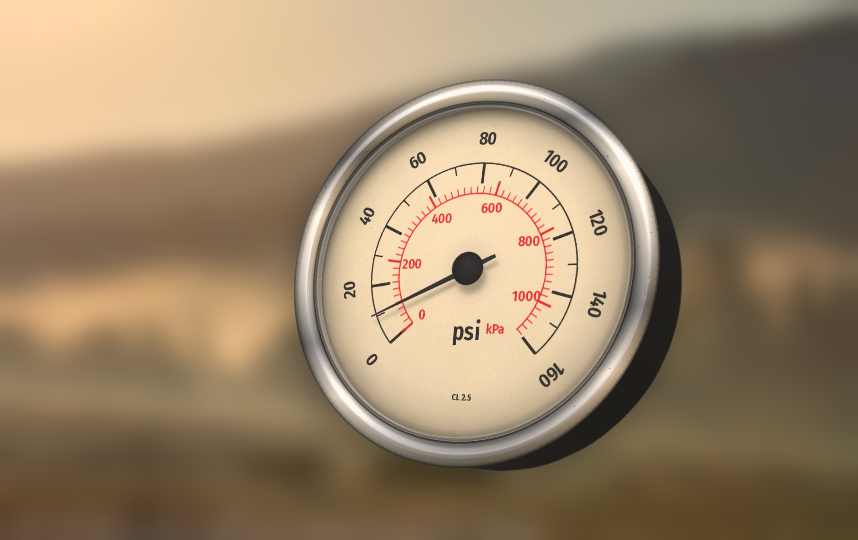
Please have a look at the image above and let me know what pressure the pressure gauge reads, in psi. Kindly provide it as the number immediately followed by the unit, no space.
10psi
